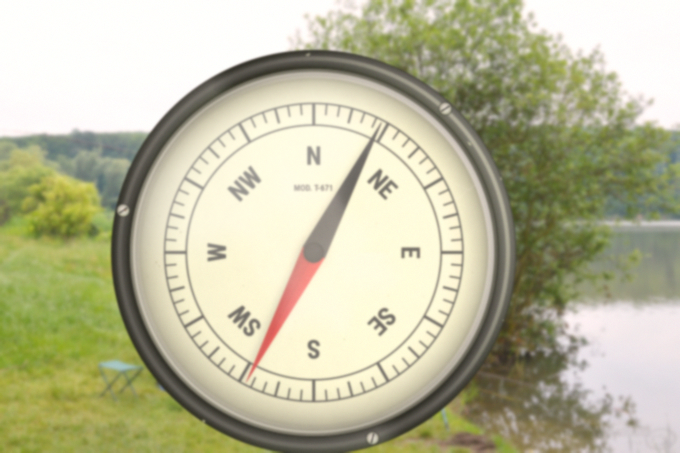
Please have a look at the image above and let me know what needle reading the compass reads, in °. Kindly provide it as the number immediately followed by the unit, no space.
207.5°
